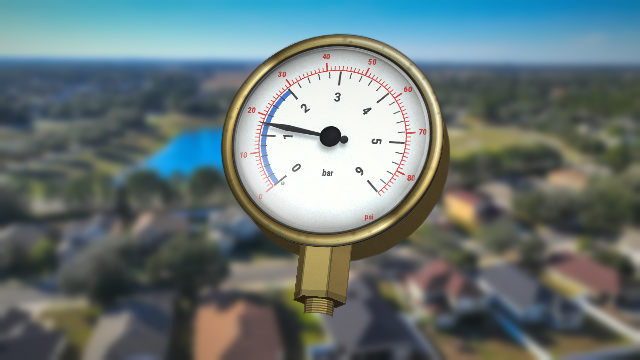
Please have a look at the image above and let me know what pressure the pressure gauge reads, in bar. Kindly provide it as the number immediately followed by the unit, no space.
1.2bar
